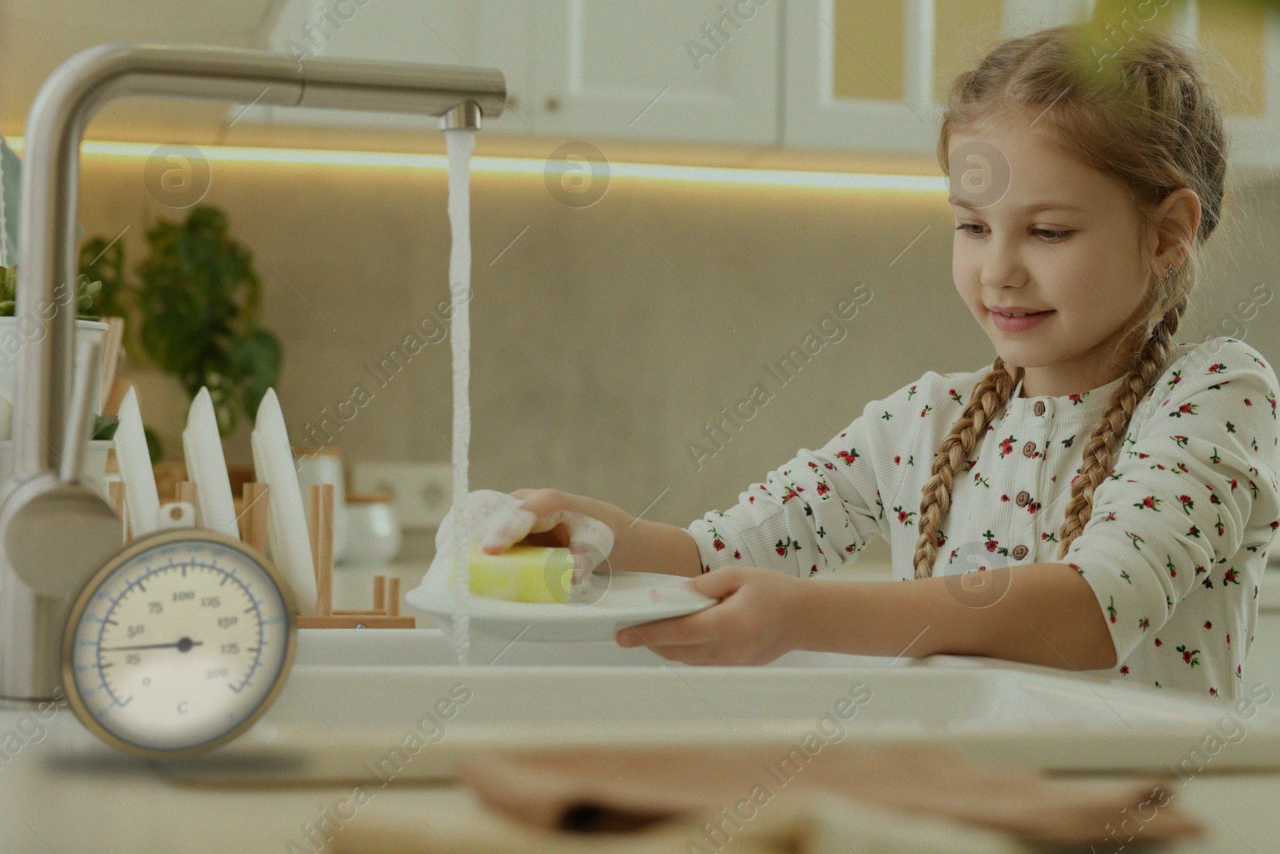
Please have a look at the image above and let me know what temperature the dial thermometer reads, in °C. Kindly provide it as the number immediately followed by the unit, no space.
35°C
